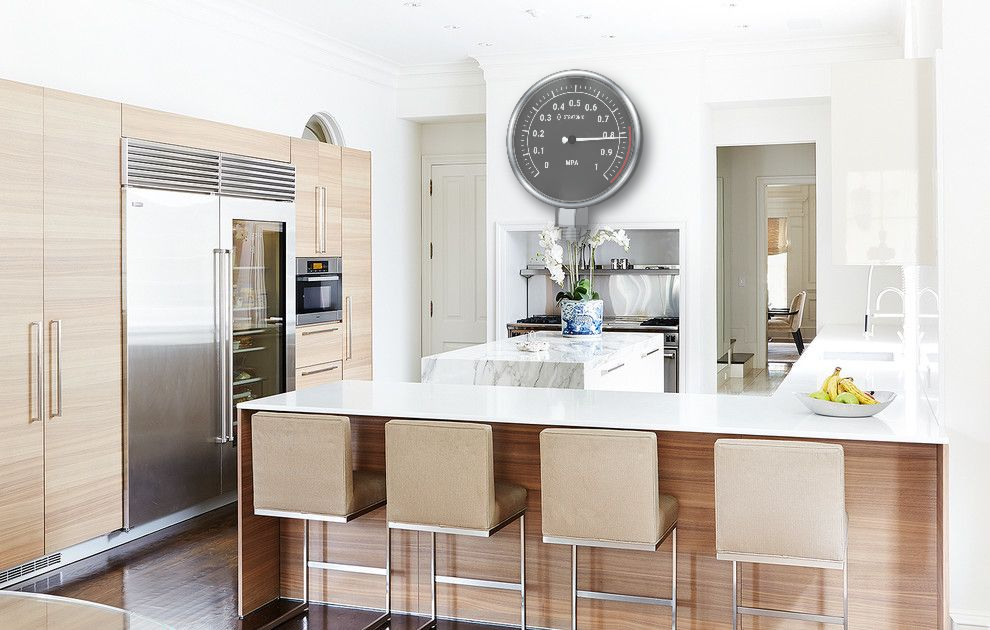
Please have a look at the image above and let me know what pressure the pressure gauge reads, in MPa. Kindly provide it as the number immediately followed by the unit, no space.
0.82MPa
